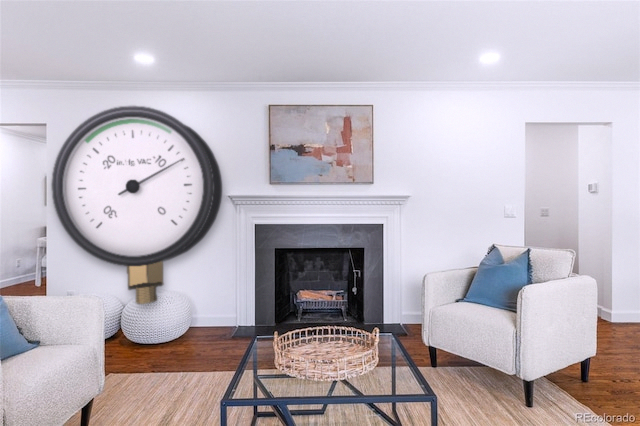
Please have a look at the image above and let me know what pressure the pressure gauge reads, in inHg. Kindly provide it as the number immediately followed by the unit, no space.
-8inHg
